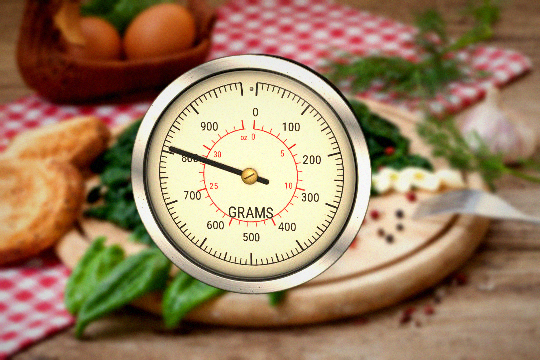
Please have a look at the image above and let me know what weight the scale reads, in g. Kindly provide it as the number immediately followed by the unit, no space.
810g
